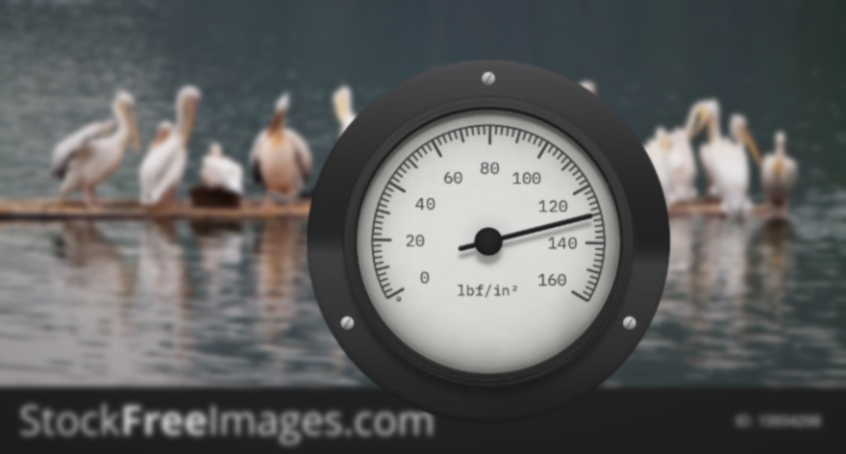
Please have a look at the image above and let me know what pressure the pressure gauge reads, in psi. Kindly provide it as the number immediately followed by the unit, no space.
130psi
